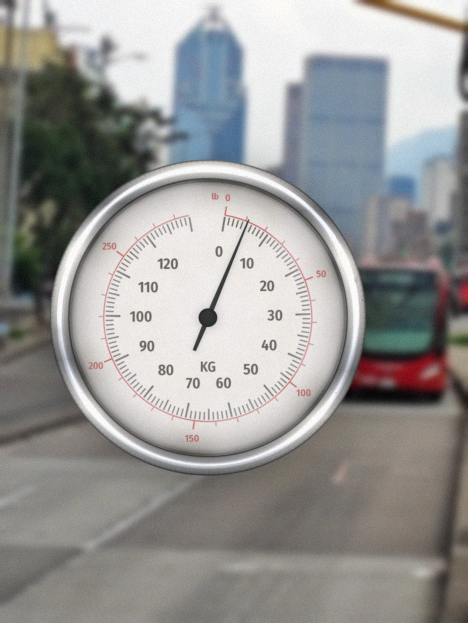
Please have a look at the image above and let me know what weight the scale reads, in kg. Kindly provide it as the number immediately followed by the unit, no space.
5kg
